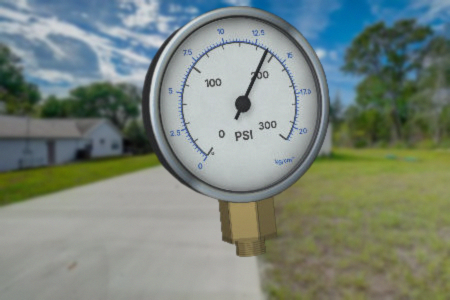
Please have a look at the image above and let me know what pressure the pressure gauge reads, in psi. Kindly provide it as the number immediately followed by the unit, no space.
190psi
